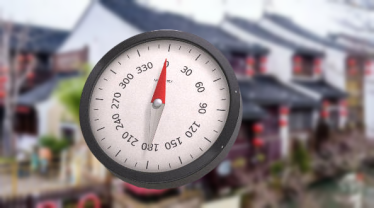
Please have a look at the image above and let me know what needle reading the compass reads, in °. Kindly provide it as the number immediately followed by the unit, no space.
0°
